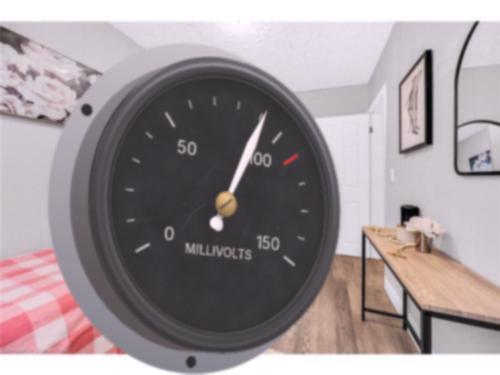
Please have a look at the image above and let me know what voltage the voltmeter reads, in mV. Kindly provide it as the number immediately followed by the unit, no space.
90mV
